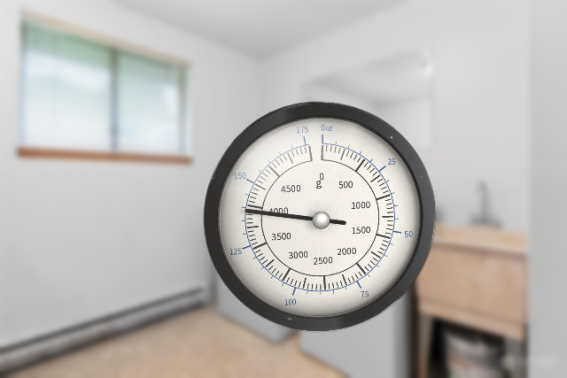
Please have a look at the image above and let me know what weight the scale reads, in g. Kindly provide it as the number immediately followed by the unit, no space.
3950g
